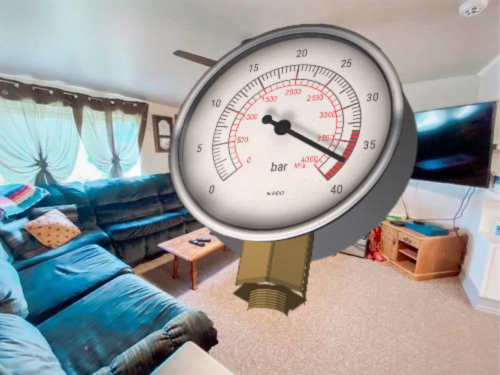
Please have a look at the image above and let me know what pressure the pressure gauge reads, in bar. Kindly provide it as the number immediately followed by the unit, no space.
37.5bar
